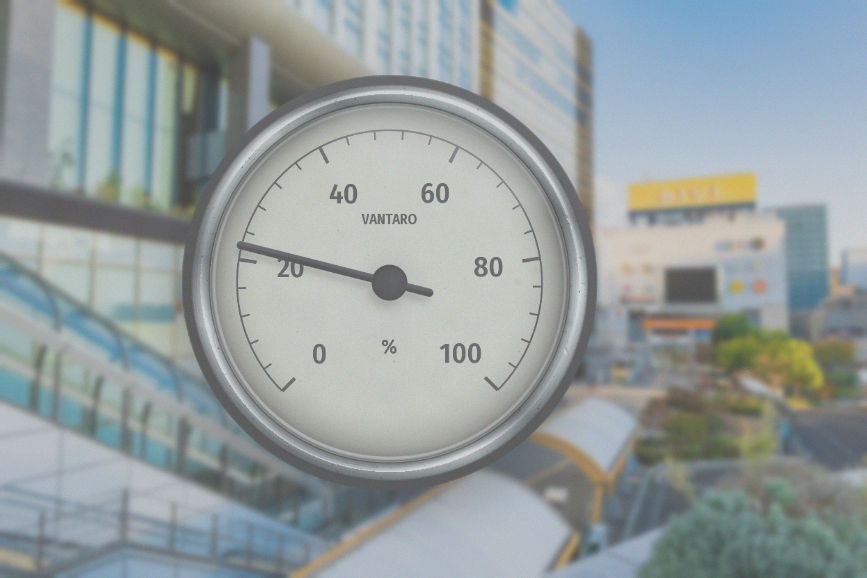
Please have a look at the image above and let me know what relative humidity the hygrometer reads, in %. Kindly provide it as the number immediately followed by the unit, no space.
22%
